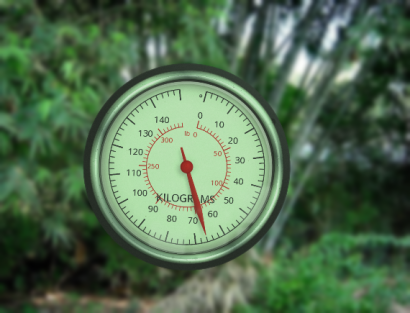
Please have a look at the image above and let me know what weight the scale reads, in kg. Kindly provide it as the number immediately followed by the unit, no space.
66kg
